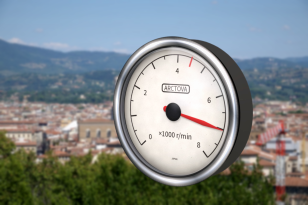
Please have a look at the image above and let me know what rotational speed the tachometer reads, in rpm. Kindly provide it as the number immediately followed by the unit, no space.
7000rpm
